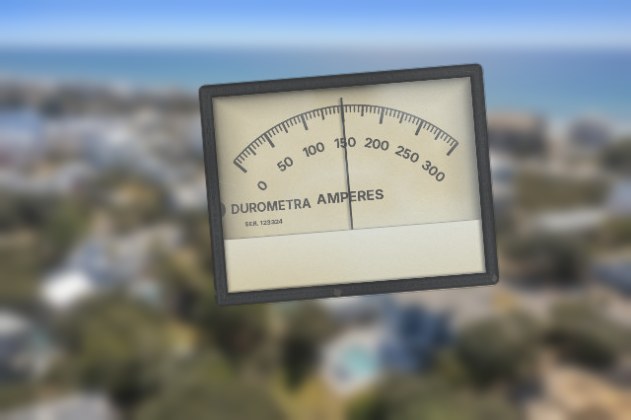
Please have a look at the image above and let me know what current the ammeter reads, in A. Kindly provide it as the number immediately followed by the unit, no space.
150A
